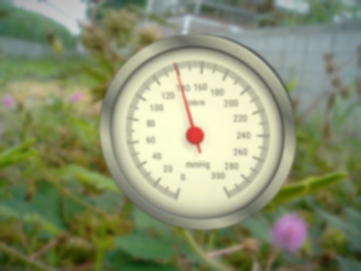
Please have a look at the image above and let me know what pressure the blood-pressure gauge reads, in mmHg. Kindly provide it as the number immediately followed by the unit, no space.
140mmHg
